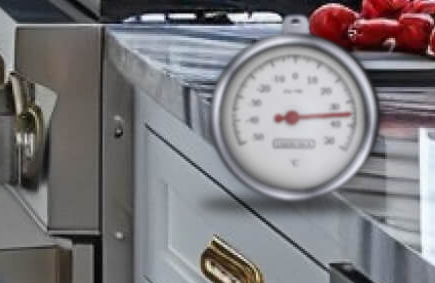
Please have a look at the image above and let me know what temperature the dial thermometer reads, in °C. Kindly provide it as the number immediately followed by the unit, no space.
35°C
